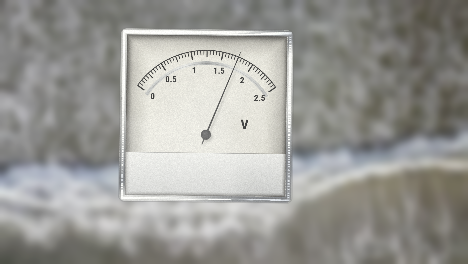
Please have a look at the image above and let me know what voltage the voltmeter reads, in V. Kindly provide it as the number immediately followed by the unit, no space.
1.75V
